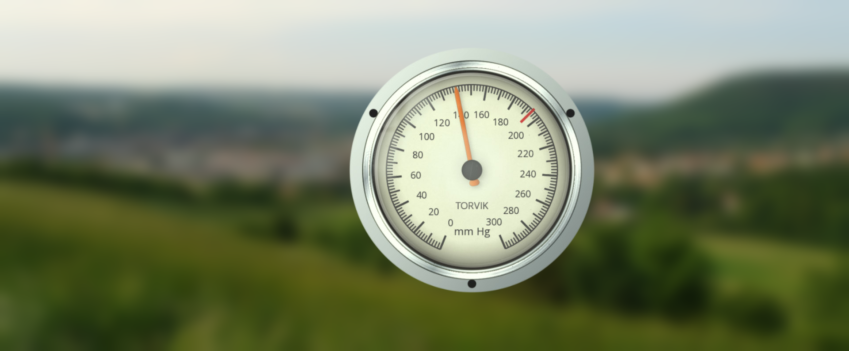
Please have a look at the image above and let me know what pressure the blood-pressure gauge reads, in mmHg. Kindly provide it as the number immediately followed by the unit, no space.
140mmHg
